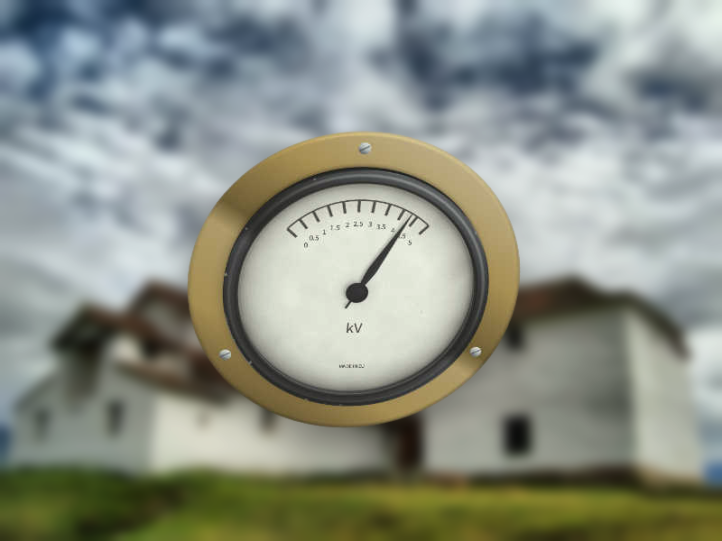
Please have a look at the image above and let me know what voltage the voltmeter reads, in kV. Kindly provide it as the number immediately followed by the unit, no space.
4.25kV
